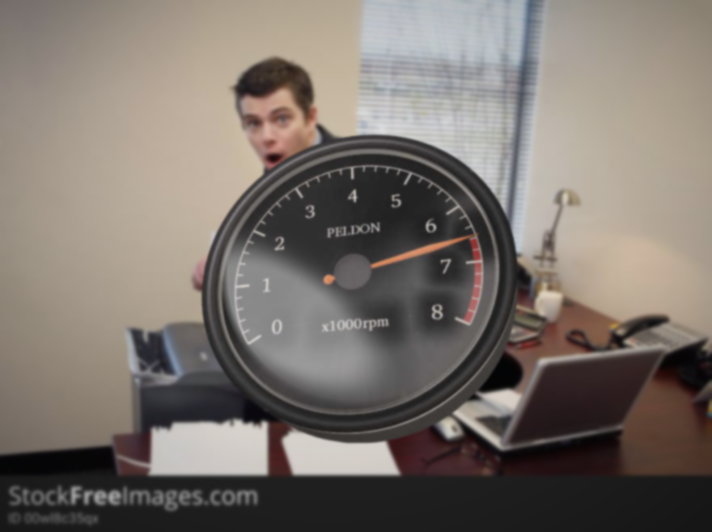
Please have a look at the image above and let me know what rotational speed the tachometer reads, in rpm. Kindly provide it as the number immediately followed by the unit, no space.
6600rpm
